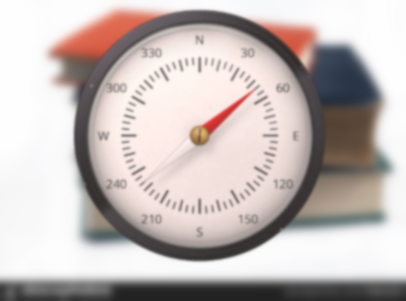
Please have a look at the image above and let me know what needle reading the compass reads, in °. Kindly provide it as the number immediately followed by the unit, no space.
50°
